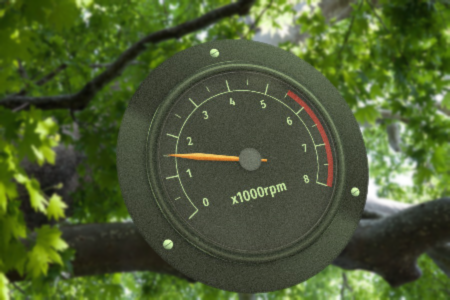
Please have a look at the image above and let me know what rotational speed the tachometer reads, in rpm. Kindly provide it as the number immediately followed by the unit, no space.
1500rpm
